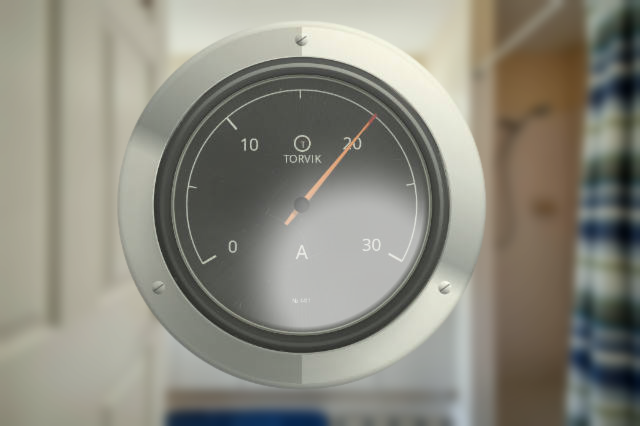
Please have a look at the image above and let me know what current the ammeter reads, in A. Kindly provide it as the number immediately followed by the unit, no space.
20A
